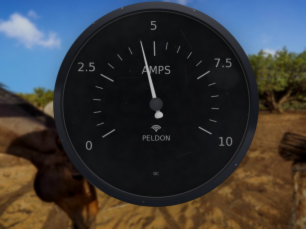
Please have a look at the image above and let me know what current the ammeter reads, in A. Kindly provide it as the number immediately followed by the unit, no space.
4.5A
